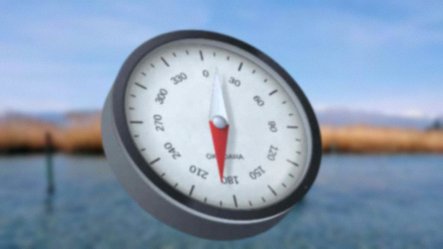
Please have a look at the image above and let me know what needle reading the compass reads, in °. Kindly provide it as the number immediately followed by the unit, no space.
190°
